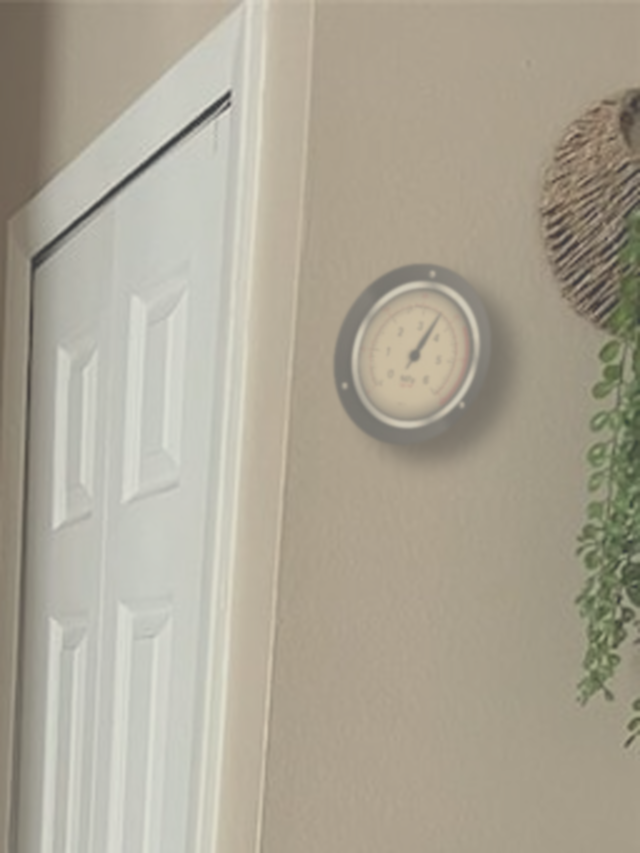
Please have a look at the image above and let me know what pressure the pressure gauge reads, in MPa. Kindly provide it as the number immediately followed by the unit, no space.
3.5MPa
